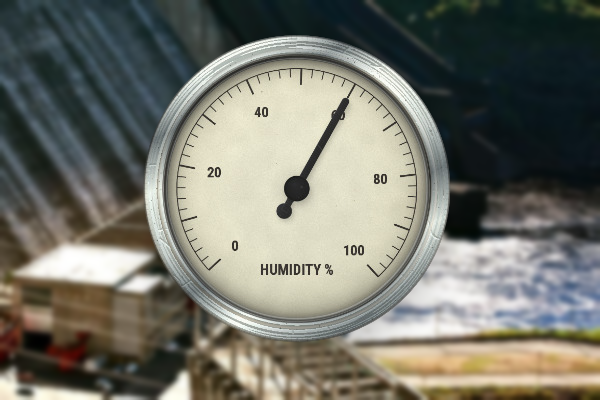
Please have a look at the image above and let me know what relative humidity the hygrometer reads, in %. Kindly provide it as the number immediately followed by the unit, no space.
60%
